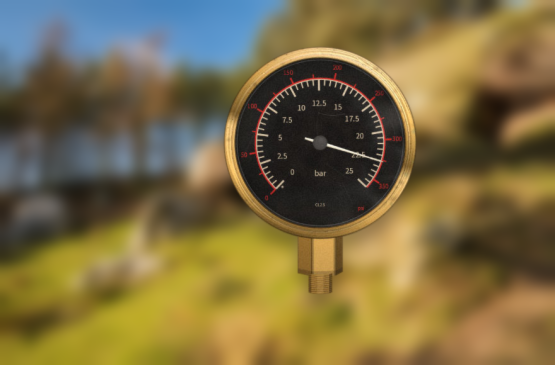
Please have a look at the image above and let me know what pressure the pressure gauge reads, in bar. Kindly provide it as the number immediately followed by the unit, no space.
22.5bar
